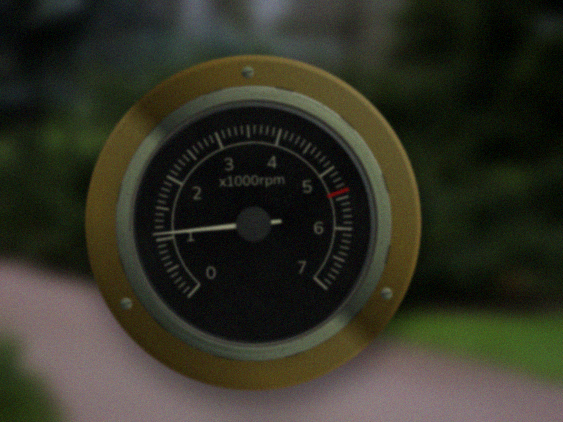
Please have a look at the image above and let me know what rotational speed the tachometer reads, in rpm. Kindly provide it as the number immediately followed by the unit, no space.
1100rpm
